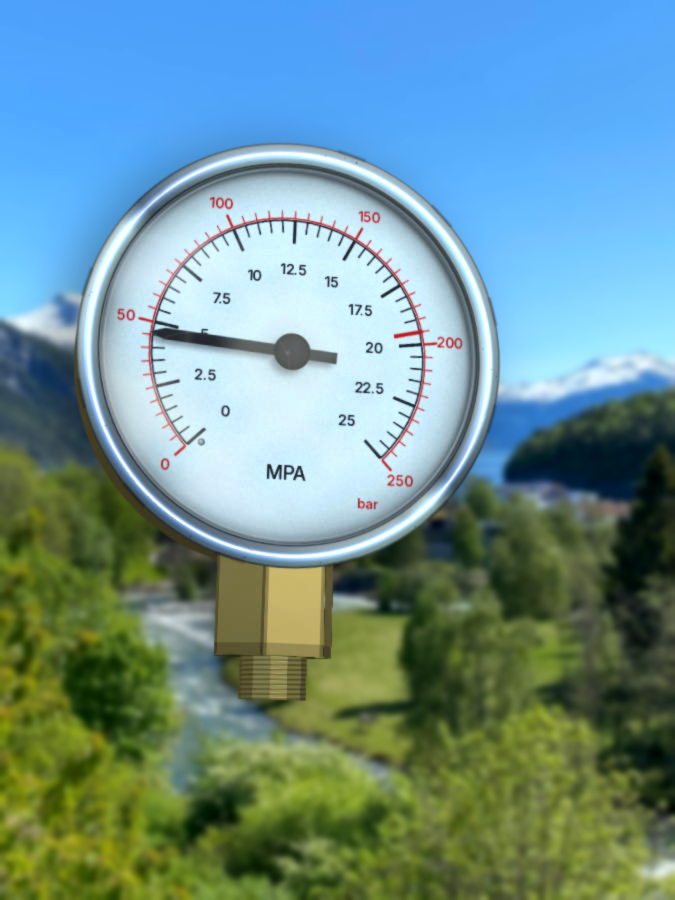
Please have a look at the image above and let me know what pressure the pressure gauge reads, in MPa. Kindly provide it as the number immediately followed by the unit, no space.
4.5MPa
